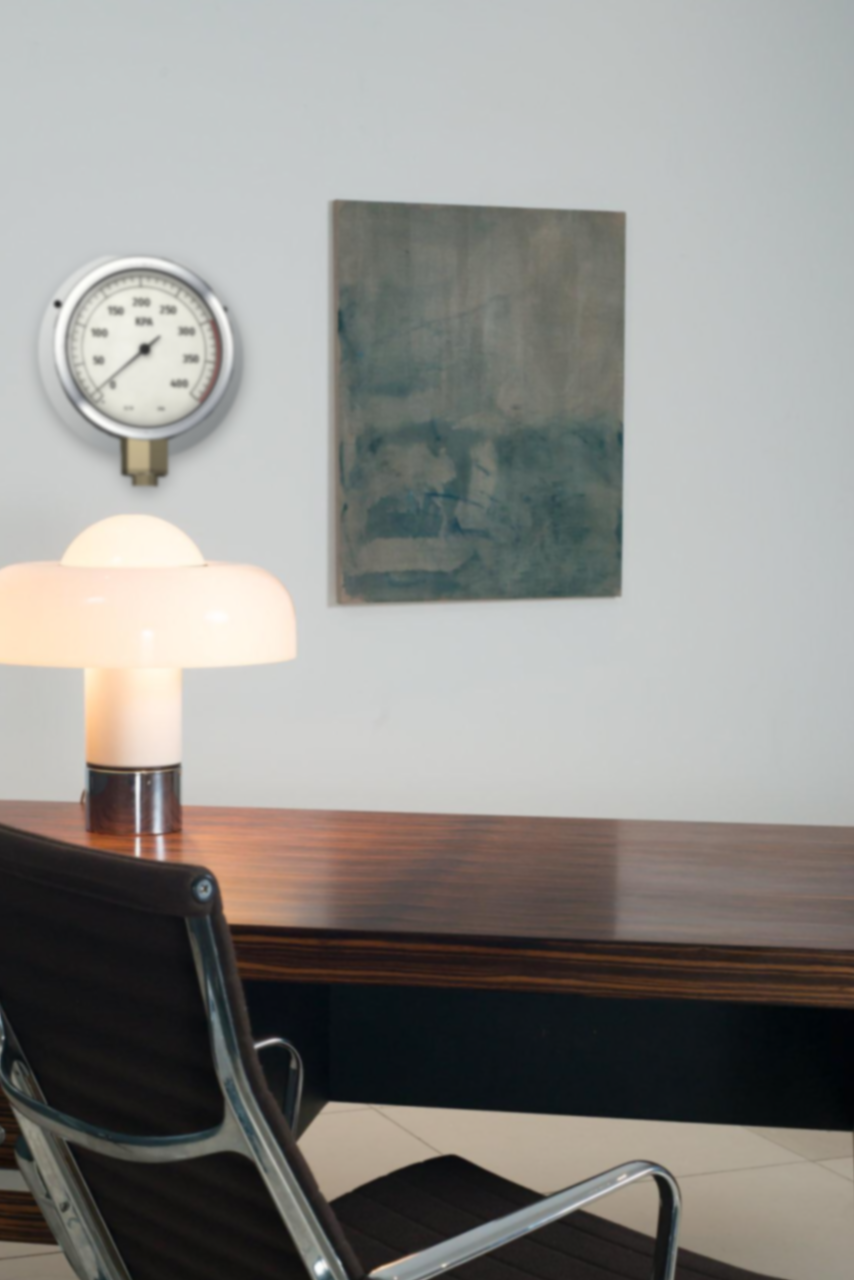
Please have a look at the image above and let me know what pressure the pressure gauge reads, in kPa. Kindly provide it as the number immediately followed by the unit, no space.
10kPa
